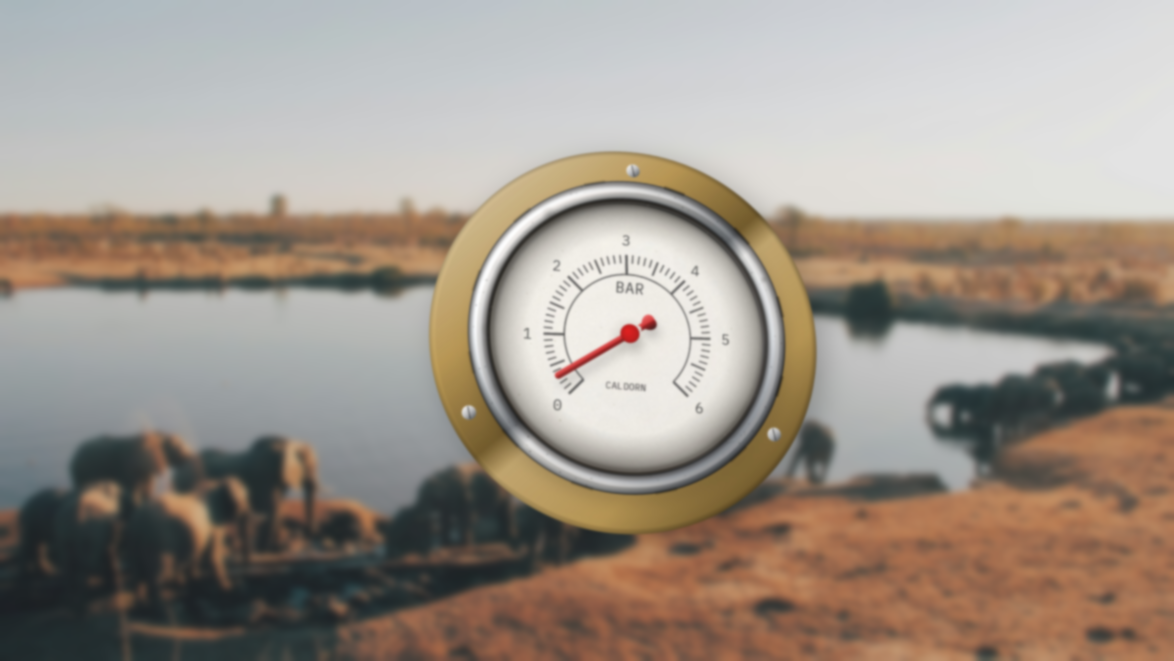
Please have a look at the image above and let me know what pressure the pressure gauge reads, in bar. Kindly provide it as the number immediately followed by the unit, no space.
0.3bar
